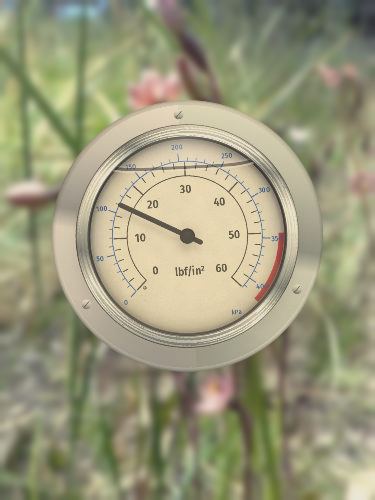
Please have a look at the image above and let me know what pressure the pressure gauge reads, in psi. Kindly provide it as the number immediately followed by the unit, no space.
16psi
